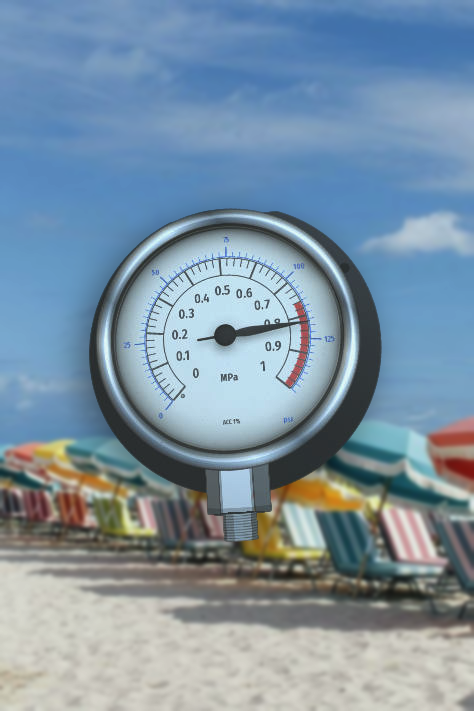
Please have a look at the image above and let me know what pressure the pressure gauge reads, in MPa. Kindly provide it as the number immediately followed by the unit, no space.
0.82MPa
